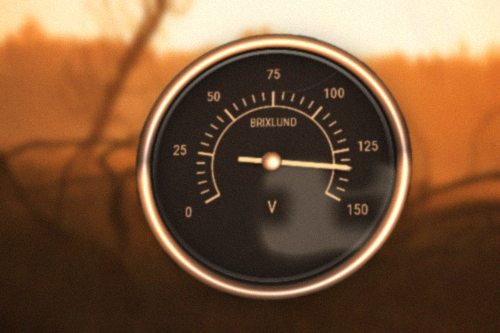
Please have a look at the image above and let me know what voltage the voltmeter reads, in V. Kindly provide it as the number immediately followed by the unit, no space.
135V
